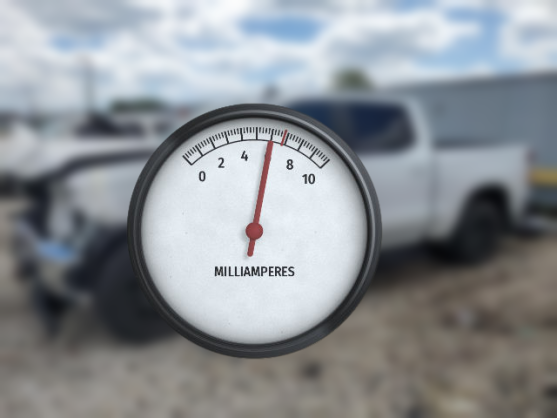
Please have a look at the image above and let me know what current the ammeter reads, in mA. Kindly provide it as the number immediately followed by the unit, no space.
6mA
